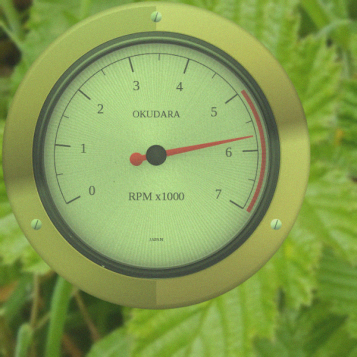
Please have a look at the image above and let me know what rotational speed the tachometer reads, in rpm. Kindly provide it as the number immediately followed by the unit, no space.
5750rpm
